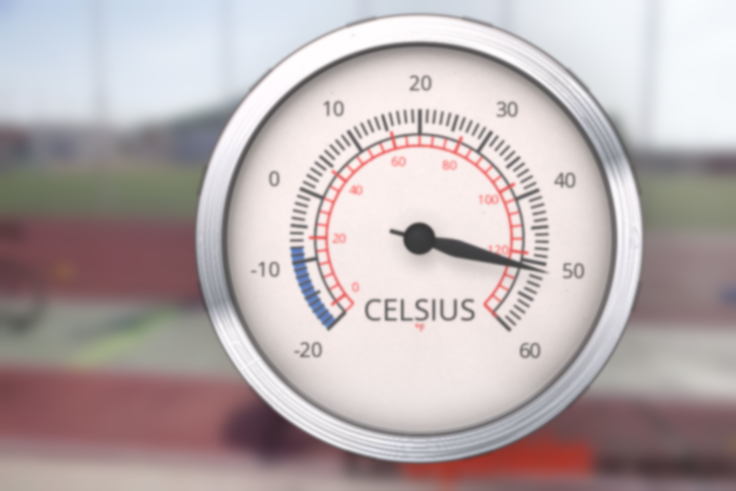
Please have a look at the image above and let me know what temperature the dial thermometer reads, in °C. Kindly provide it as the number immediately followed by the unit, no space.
51°C
